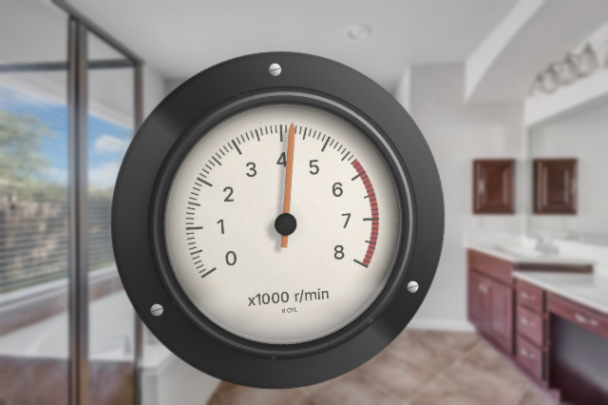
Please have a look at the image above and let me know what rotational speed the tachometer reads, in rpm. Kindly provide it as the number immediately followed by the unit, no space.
4200rpm
